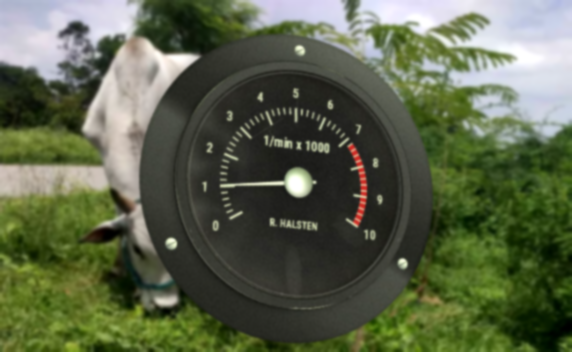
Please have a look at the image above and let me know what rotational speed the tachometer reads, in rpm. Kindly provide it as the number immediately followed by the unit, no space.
1000rpm
